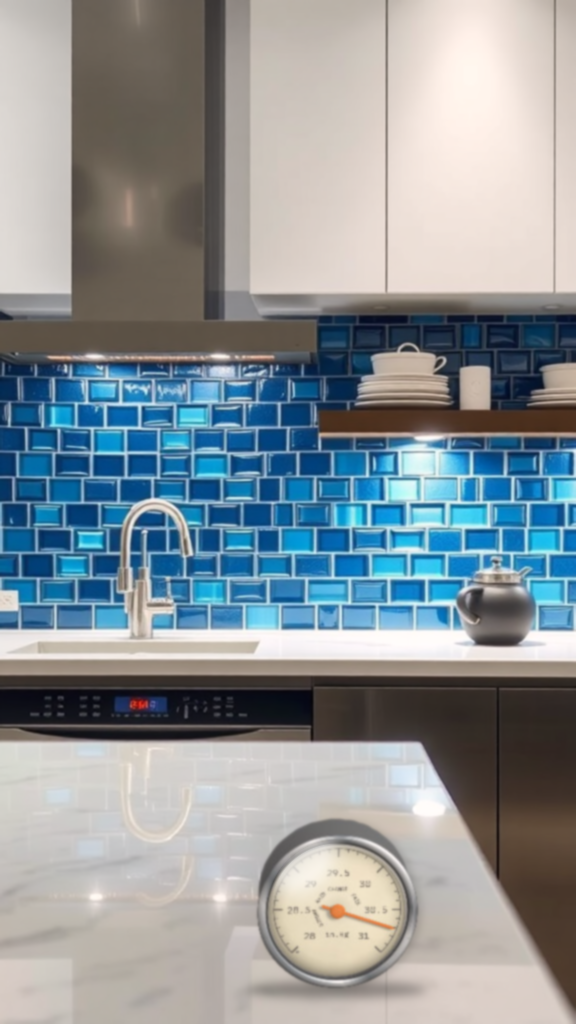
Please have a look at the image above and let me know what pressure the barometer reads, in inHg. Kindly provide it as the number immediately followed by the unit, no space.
30.7inHg
